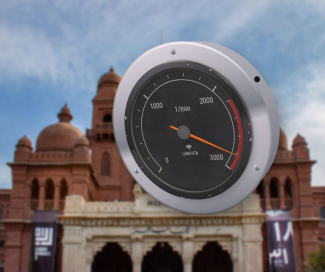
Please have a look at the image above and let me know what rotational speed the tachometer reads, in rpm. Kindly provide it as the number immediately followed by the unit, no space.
2800rpm
